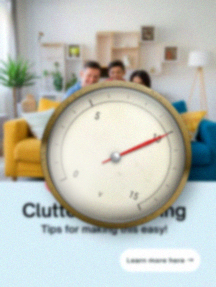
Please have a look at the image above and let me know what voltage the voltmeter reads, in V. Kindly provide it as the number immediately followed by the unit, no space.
10V
